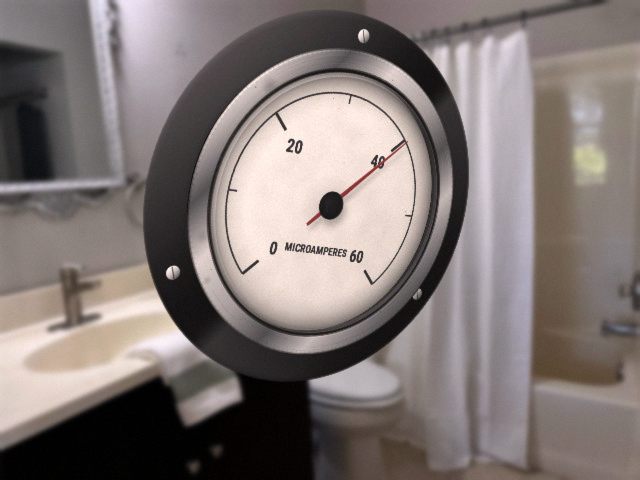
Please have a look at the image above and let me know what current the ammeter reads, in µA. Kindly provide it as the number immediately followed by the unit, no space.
40µA
